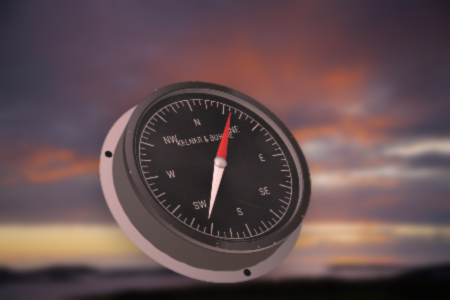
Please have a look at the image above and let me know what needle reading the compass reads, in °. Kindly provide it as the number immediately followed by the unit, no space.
35°
